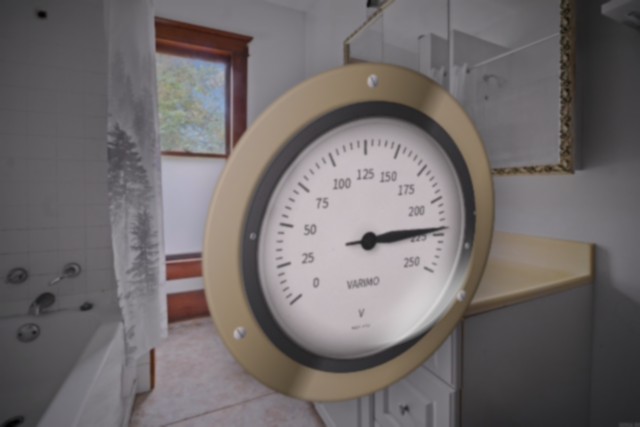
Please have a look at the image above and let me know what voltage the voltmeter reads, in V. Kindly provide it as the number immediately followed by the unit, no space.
220V
